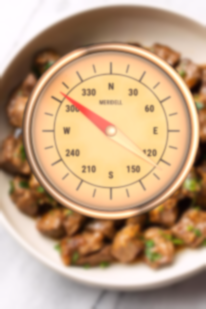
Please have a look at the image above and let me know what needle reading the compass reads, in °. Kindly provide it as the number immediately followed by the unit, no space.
307.5°
